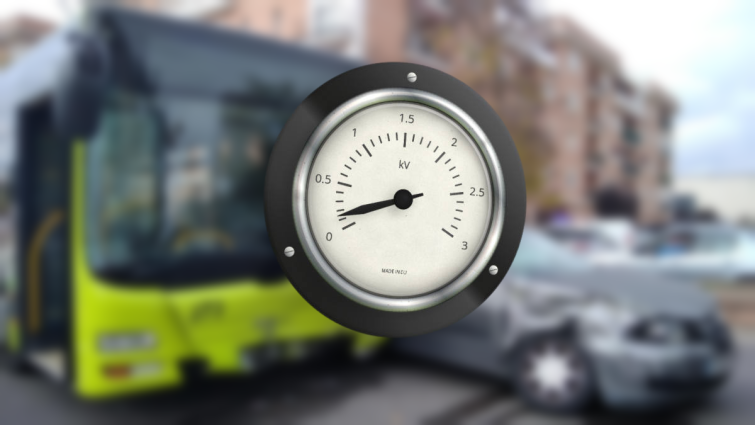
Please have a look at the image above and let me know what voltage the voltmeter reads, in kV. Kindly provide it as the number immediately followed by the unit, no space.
0.15kV
